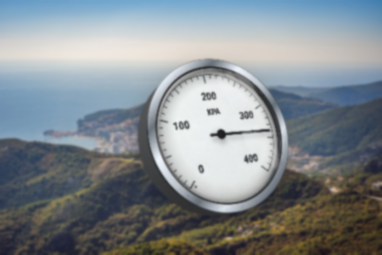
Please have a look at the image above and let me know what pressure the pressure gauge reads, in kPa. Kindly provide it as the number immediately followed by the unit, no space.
340kPa
